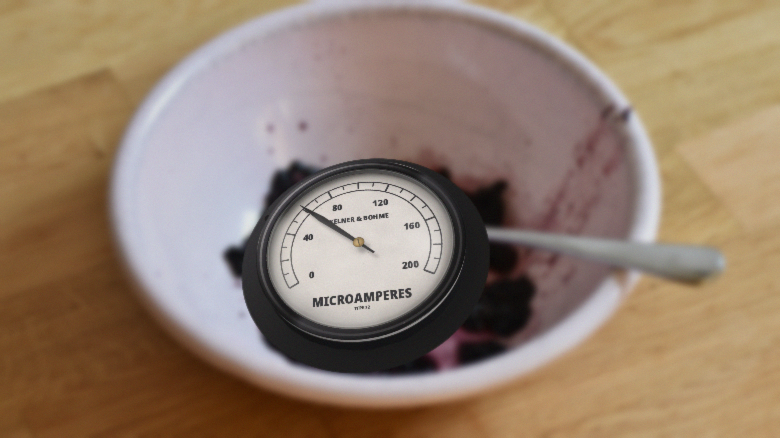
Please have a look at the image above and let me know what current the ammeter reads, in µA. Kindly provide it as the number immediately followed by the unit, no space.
60µA
